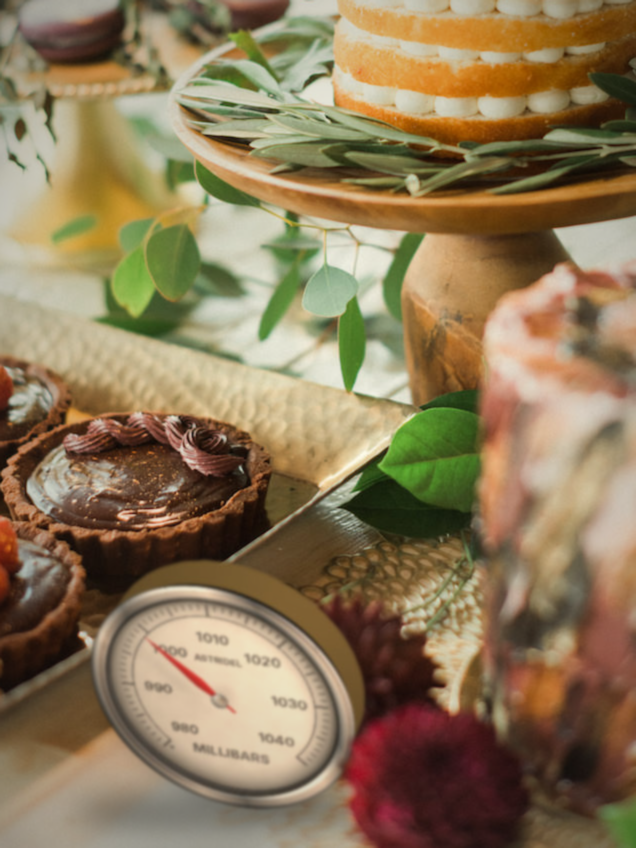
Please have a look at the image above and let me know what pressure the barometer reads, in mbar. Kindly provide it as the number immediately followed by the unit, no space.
1000mbar
